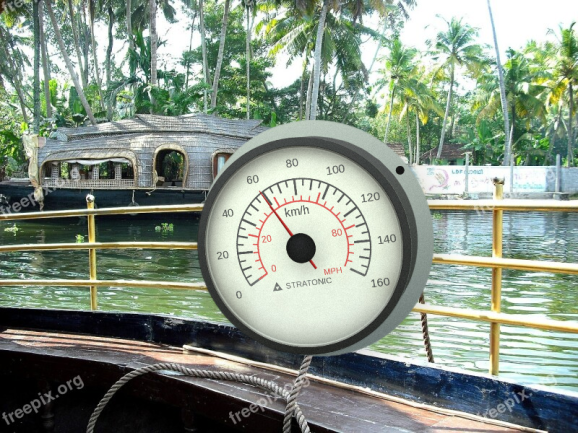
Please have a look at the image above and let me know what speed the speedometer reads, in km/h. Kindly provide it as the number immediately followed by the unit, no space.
60km/h
